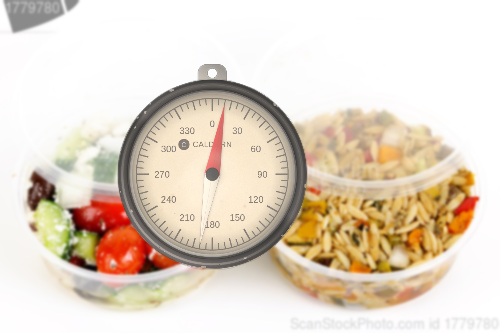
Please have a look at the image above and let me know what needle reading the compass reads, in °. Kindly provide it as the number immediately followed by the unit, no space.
10°
